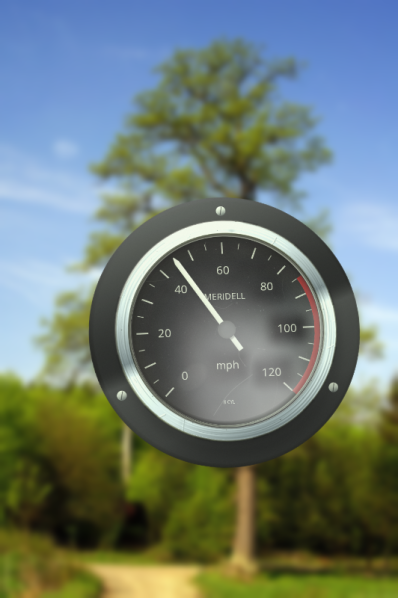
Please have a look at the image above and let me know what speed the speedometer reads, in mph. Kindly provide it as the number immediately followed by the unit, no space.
45mph
